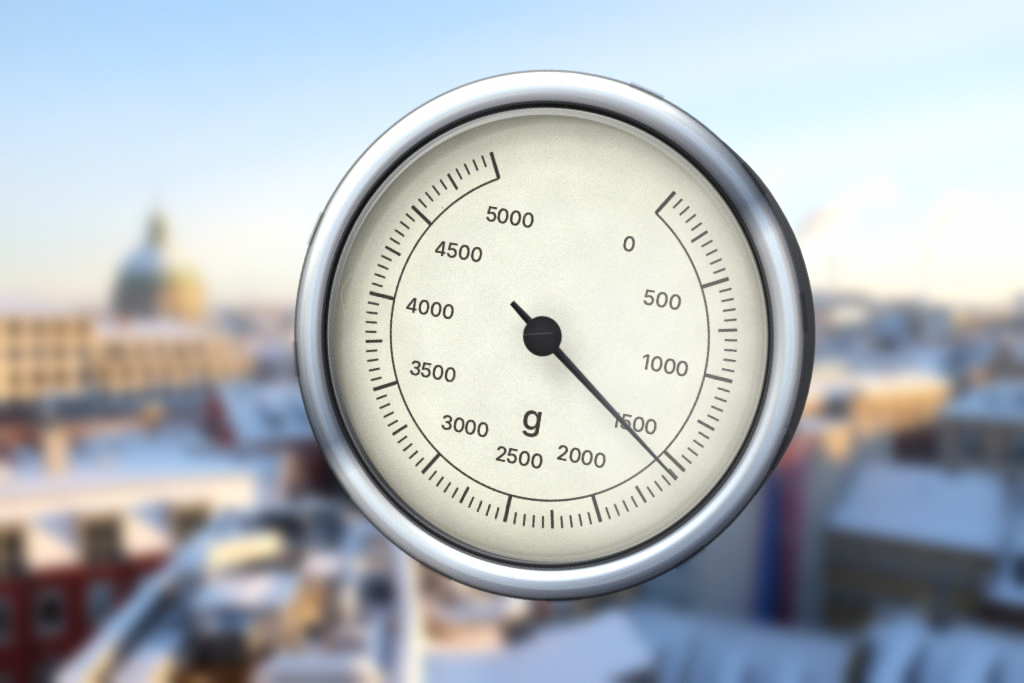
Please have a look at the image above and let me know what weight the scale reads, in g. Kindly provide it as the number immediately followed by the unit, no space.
1550g
